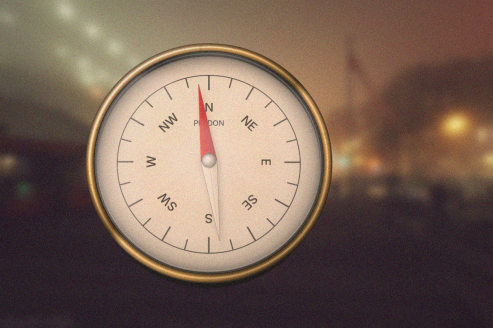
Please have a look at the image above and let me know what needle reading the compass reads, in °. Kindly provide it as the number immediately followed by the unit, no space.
352.5°
